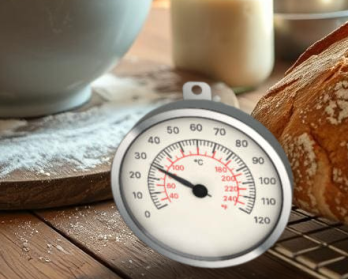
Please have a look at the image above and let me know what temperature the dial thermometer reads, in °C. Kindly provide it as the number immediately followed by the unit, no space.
30°C
